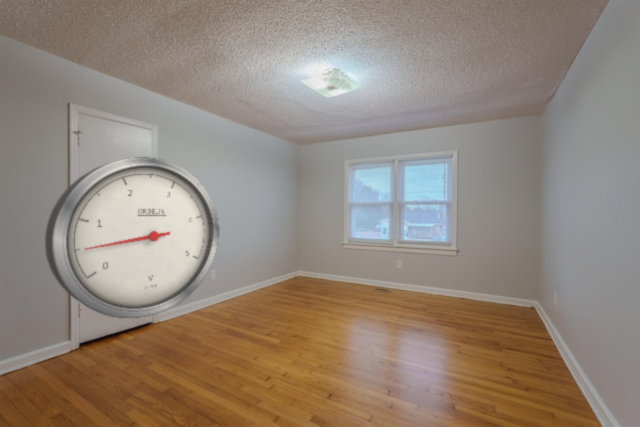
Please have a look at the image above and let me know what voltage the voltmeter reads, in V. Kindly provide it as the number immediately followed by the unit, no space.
0.5V
